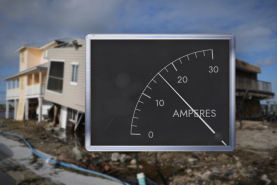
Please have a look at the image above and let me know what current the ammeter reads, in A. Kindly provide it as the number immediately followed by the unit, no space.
16A
